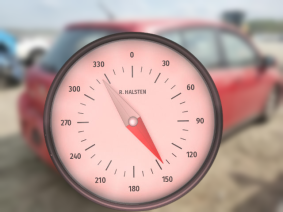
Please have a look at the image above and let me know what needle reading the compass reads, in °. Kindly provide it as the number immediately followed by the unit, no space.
145°
